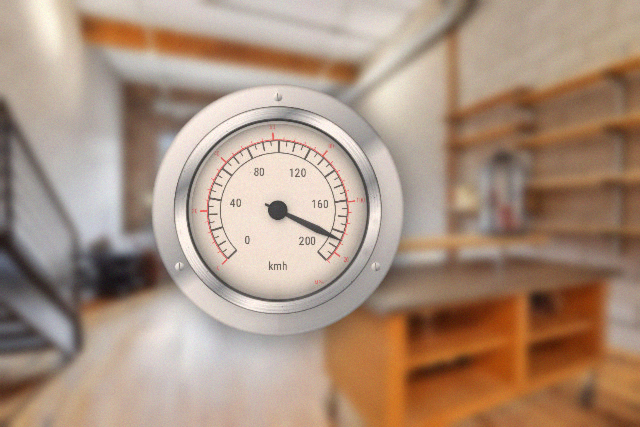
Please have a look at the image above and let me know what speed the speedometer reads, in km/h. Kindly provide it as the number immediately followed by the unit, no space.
185km/h
